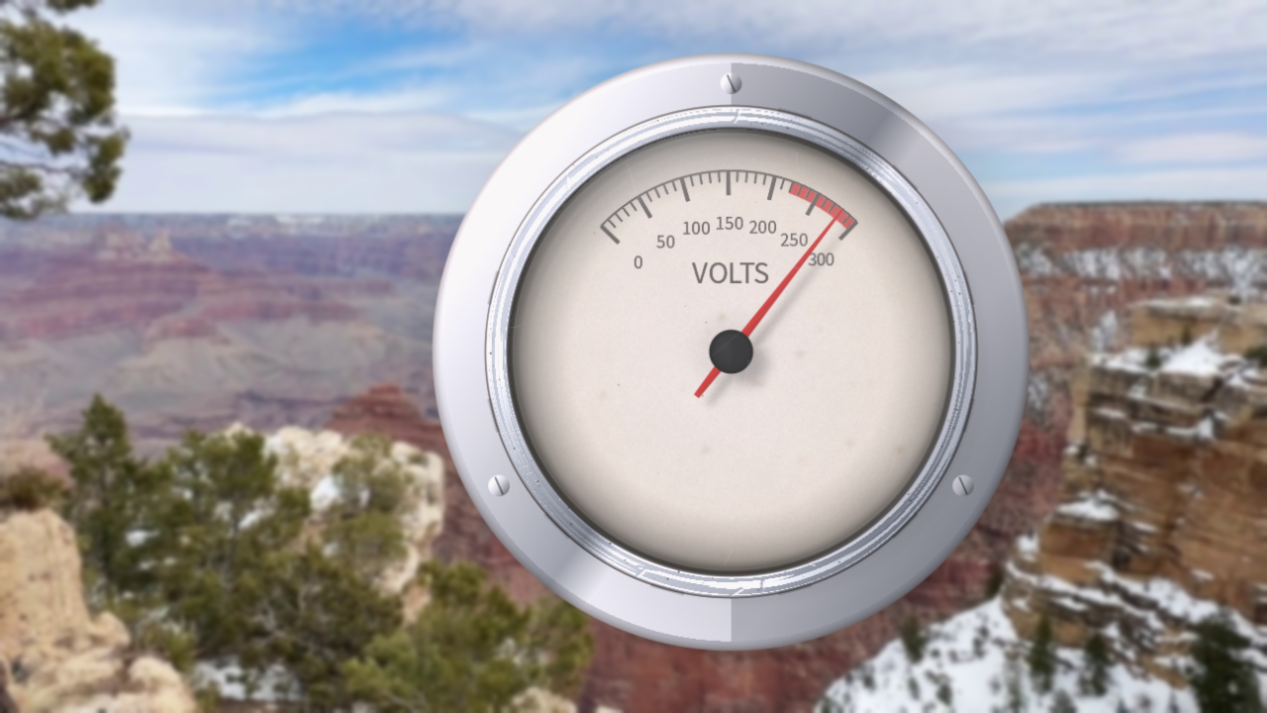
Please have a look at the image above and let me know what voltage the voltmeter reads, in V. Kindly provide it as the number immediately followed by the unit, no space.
280V
